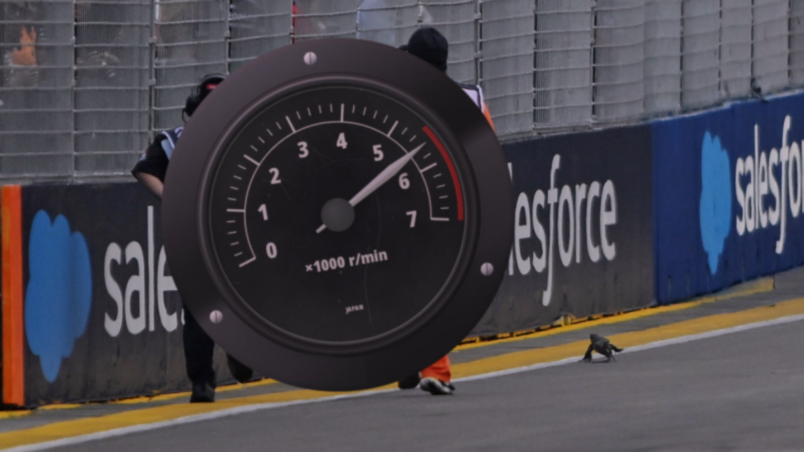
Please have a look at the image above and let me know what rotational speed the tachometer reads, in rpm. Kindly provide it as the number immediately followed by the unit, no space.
5600rpm
